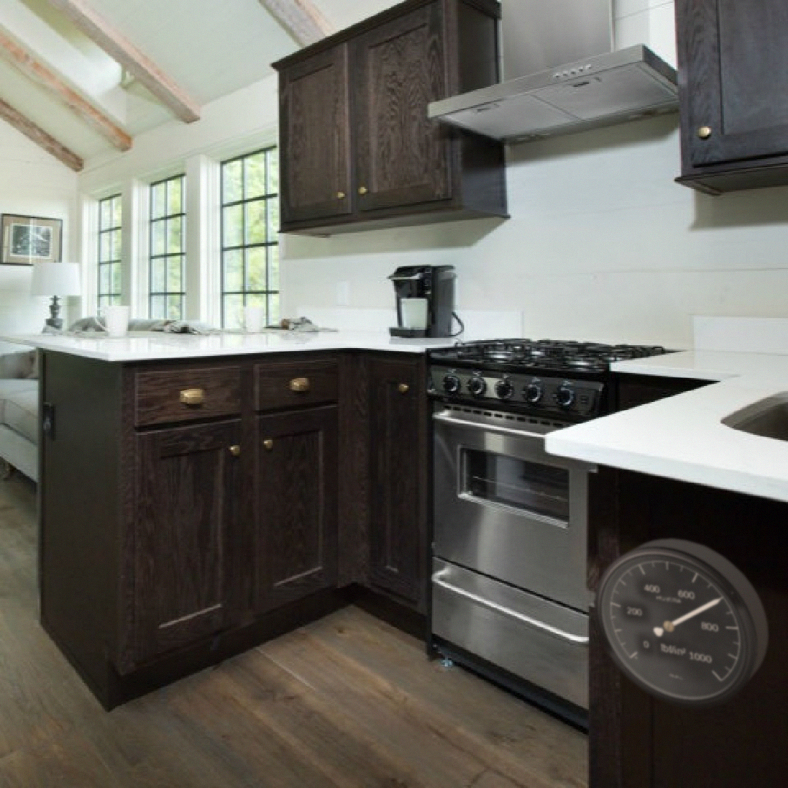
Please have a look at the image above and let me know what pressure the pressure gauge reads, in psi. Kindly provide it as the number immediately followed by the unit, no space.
700psi
